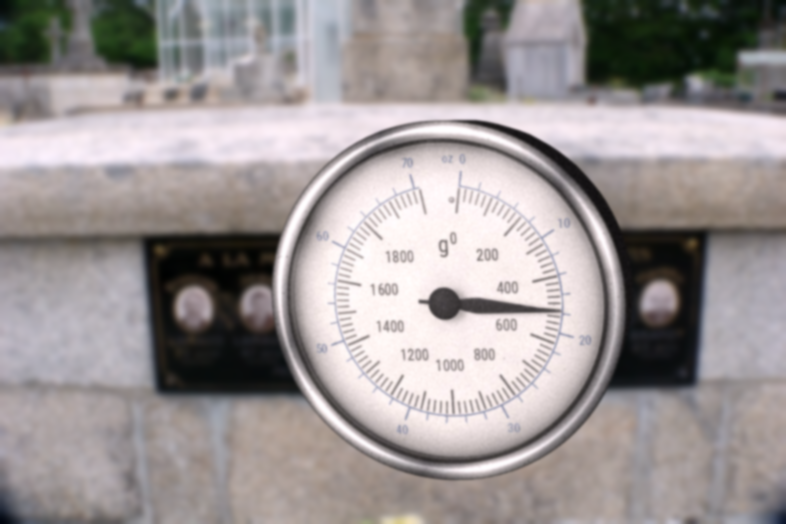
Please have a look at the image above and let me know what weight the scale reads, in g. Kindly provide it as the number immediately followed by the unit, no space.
500g
